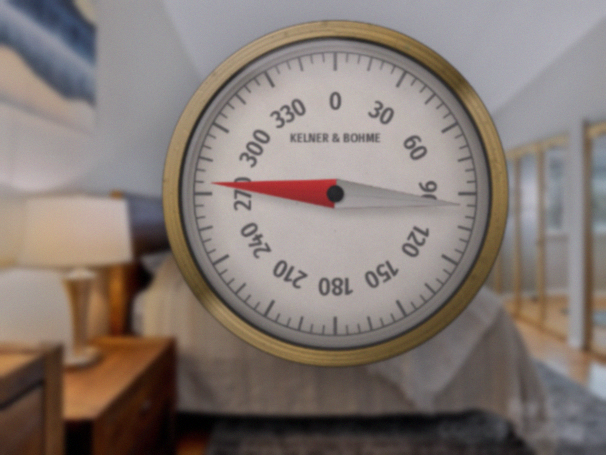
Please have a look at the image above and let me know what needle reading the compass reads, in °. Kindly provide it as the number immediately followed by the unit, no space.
275°
